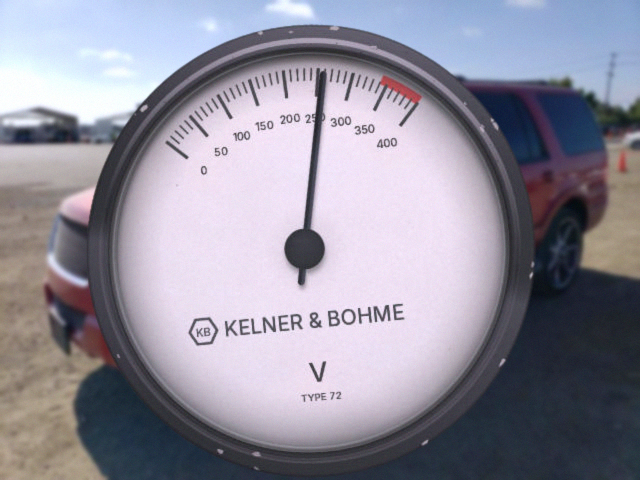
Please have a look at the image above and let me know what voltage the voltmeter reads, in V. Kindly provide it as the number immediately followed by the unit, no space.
260V
